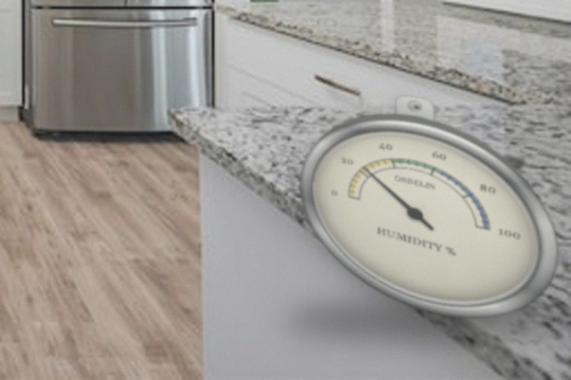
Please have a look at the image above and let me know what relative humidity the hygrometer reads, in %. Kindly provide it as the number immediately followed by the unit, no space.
24%
